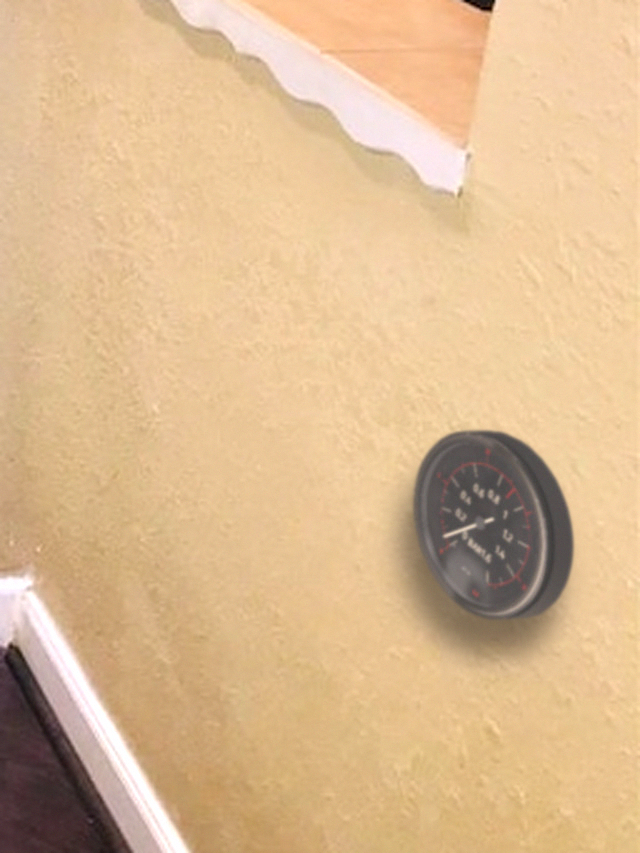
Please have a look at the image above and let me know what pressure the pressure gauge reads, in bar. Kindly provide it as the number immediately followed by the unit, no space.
0.05bar
